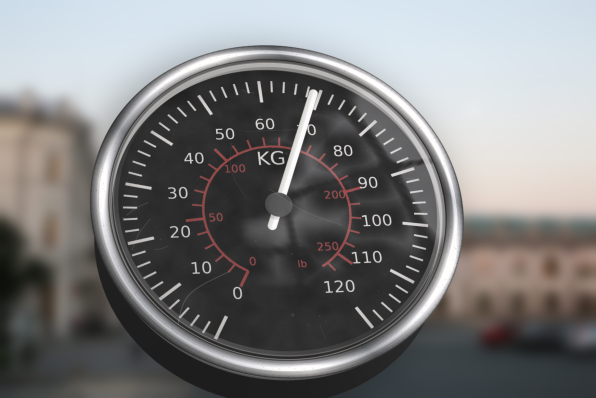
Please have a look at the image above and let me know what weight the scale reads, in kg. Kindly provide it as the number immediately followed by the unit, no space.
69kg
